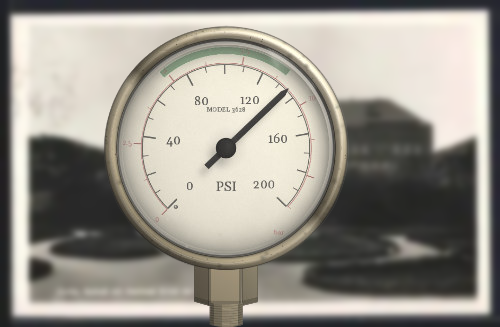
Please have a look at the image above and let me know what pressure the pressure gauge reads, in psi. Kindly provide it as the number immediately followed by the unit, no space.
135psi
